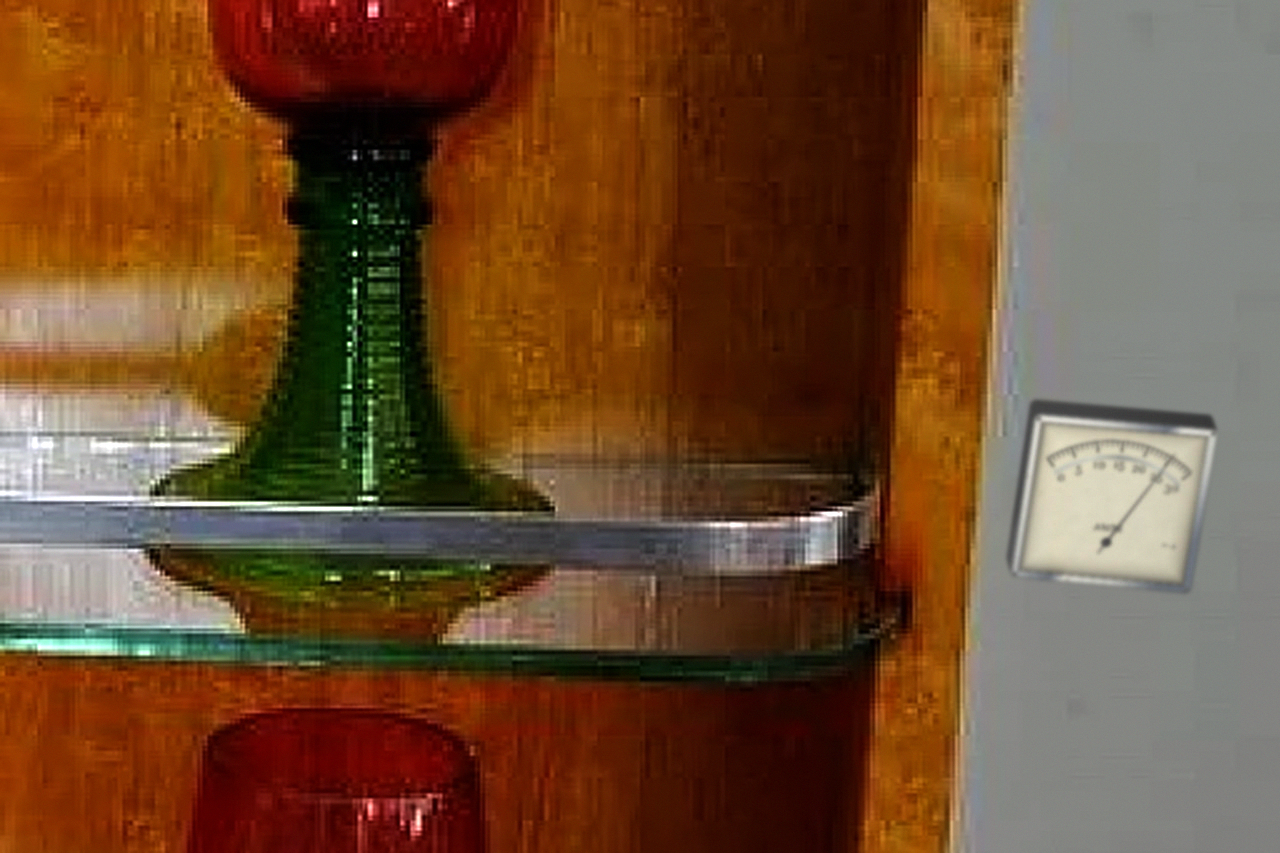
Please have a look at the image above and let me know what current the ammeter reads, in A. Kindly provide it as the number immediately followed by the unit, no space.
25A
